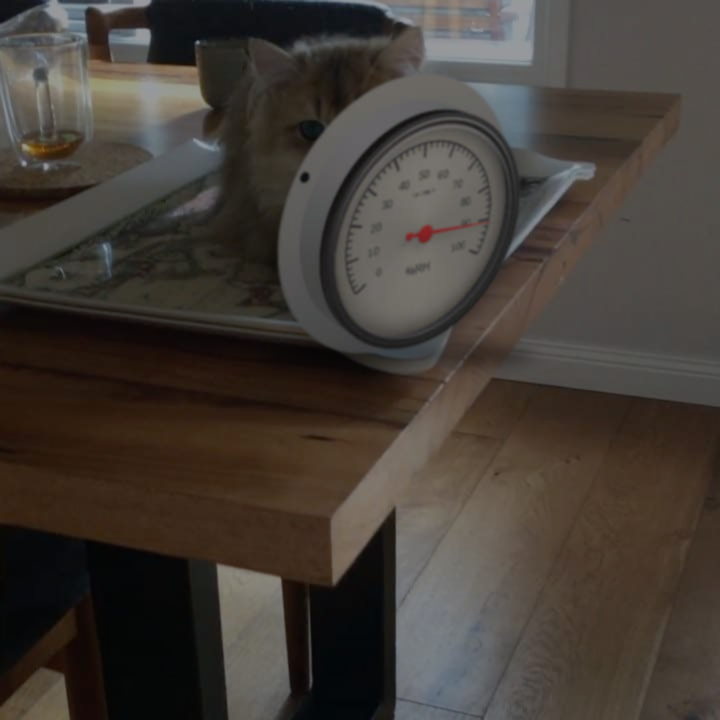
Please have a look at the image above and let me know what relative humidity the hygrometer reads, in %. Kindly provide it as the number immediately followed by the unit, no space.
90%
